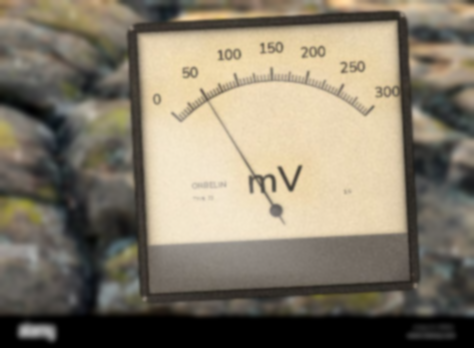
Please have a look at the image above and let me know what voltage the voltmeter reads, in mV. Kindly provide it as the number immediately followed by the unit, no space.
50mV
